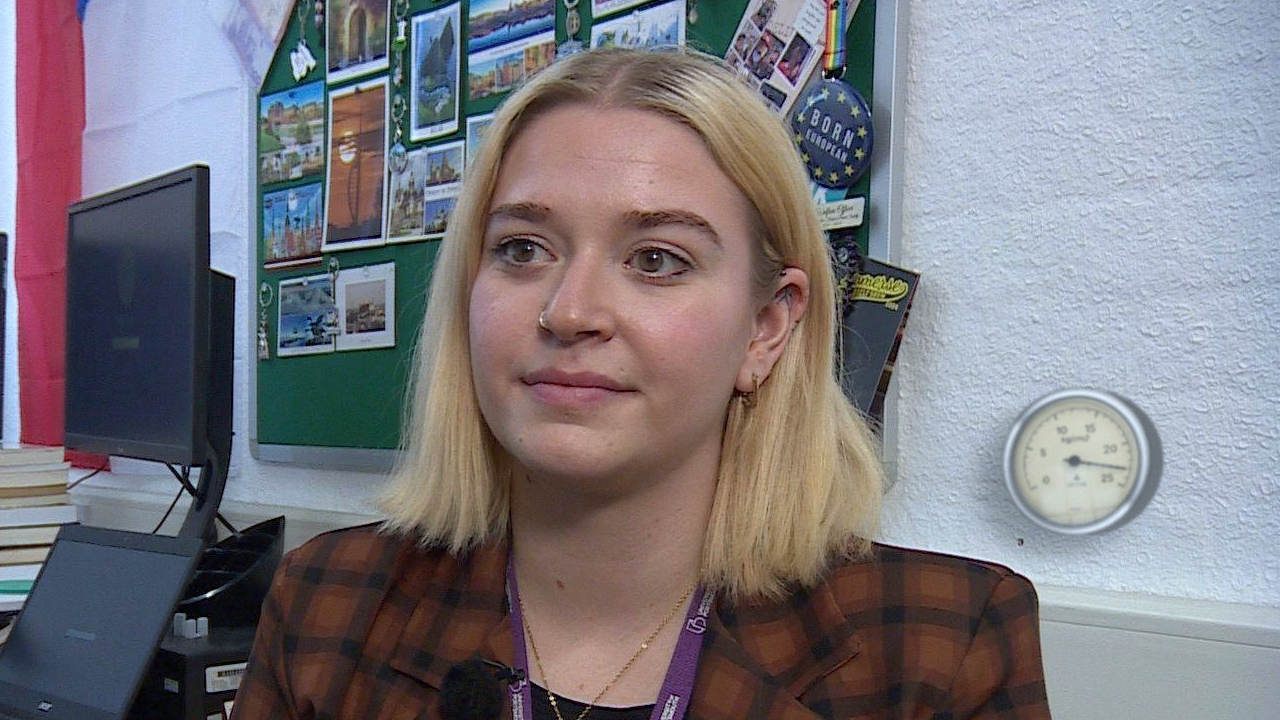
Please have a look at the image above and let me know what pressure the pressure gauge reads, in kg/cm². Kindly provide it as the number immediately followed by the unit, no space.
23kg/cm²
